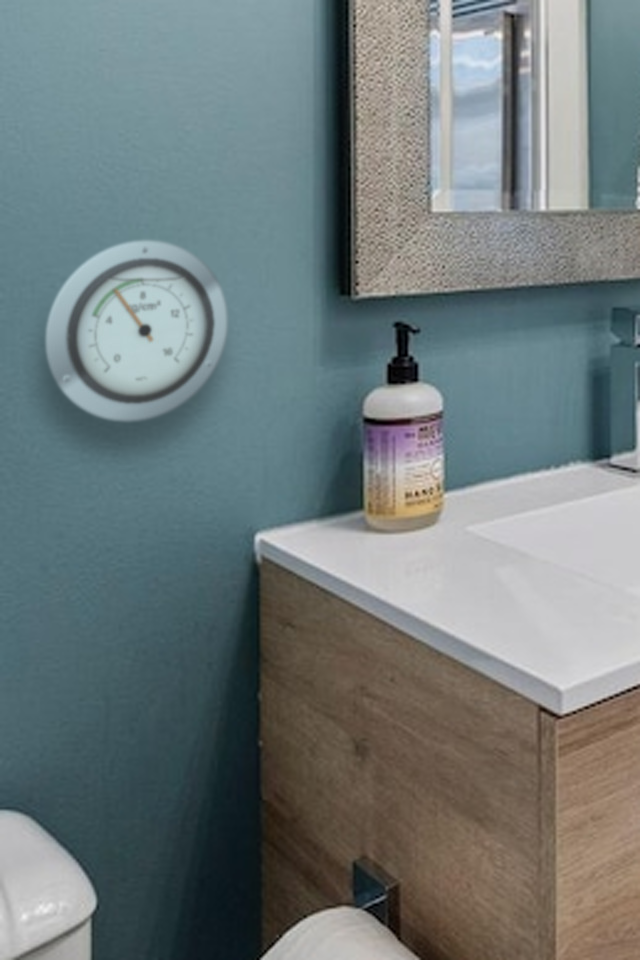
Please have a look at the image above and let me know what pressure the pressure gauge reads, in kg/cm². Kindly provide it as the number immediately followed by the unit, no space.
6kg/cm²
